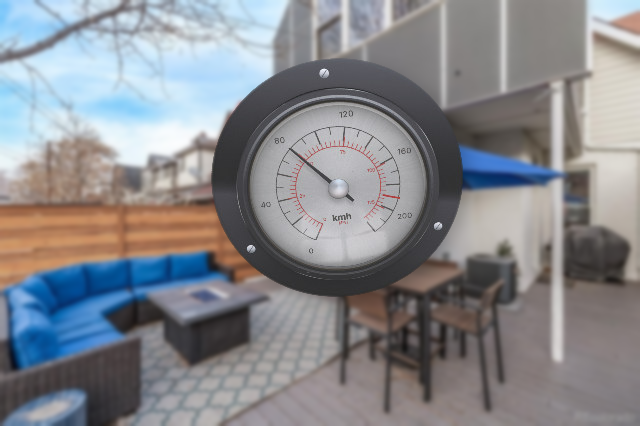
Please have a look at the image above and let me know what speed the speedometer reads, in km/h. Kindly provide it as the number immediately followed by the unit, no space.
80km/h
